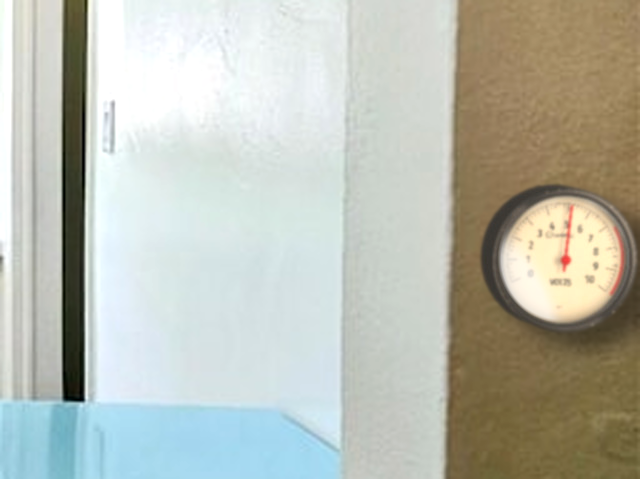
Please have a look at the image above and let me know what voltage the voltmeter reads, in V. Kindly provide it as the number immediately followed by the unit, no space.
5V
